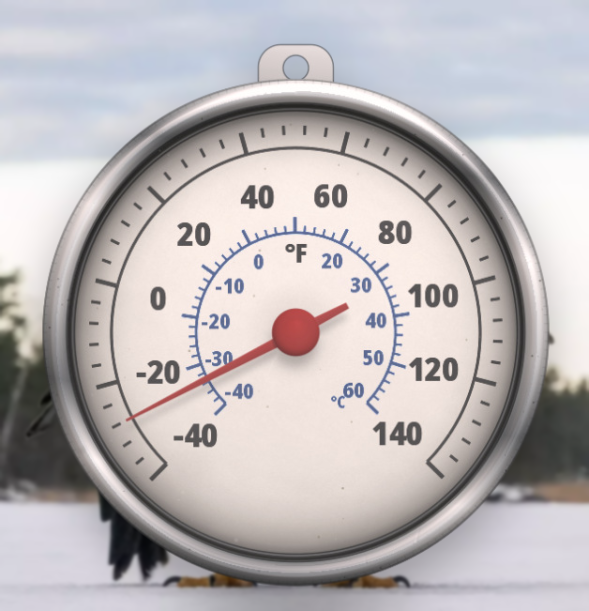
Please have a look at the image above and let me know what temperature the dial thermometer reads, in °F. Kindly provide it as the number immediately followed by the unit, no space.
-28°F
